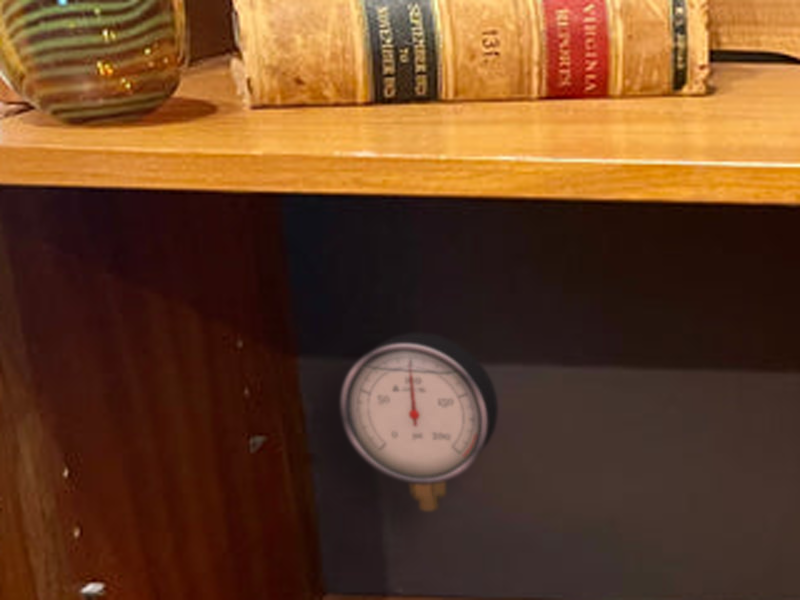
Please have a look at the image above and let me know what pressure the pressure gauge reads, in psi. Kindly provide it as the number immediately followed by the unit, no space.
100psi
